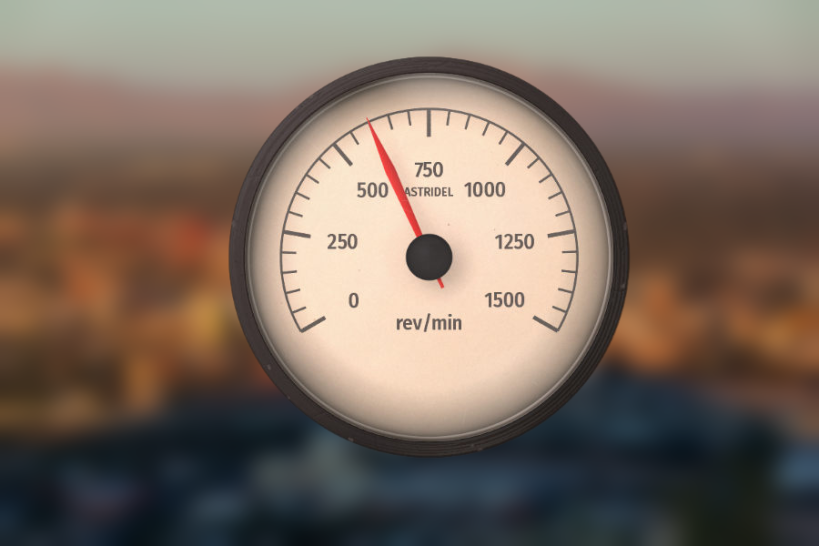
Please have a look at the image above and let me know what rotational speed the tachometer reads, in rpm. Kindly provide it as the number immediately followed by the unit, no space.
600rpm
